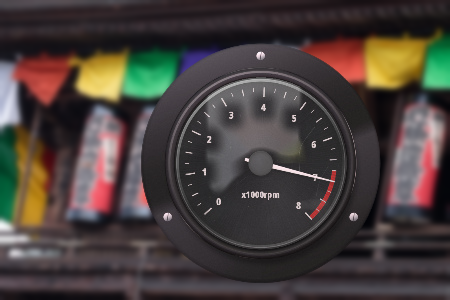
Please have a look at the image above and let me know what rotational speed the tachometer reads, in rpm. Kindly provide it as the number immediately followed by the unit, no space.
7000rpm
